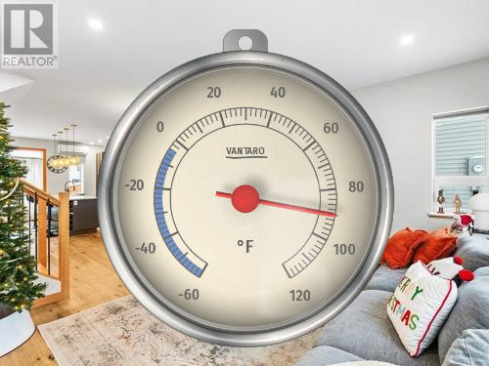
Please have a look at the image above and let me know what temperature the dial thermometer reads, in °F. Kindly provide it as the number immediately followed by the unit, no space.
90°F
